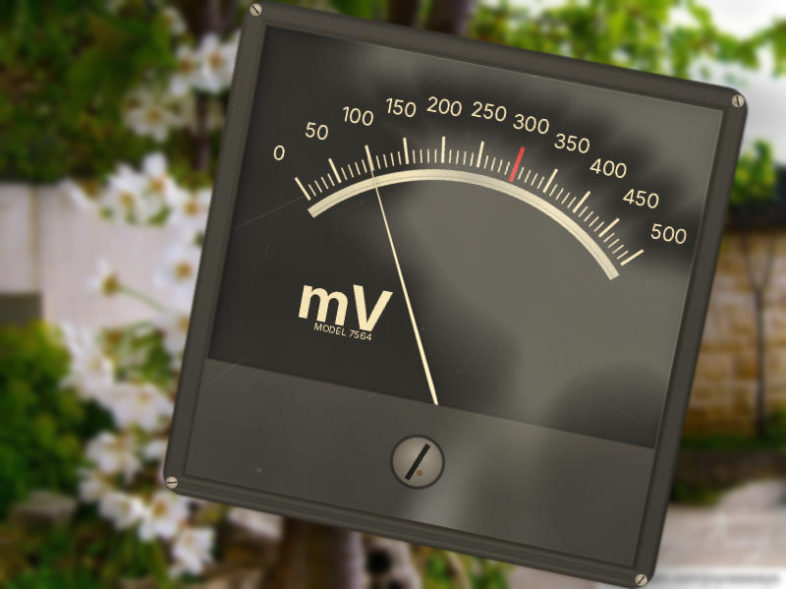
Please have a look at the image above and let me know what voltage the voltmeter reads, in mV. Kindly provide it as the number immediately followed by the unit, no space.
100mV
